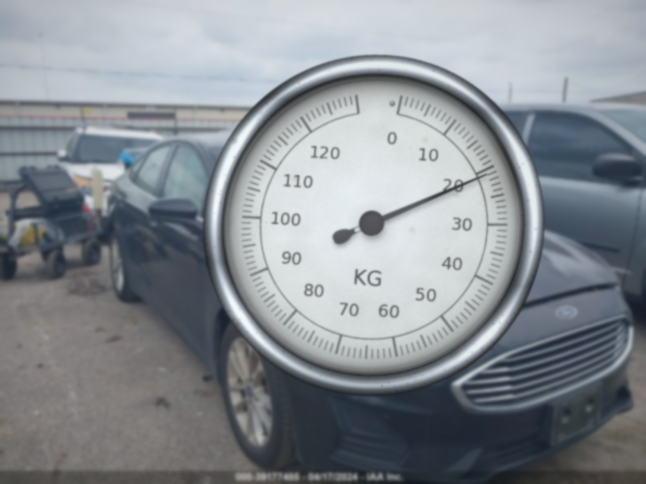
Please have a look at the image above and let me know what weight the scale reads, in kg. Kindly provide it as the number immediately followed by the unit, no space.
21kg
